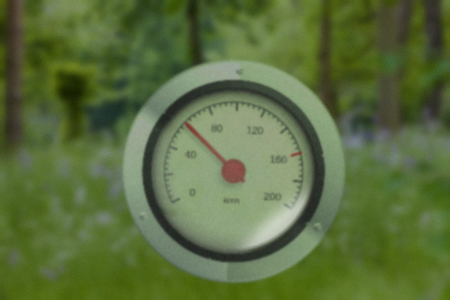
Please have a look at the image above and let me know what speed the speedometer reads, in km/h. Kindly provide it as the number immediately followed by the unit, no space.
60km/h
